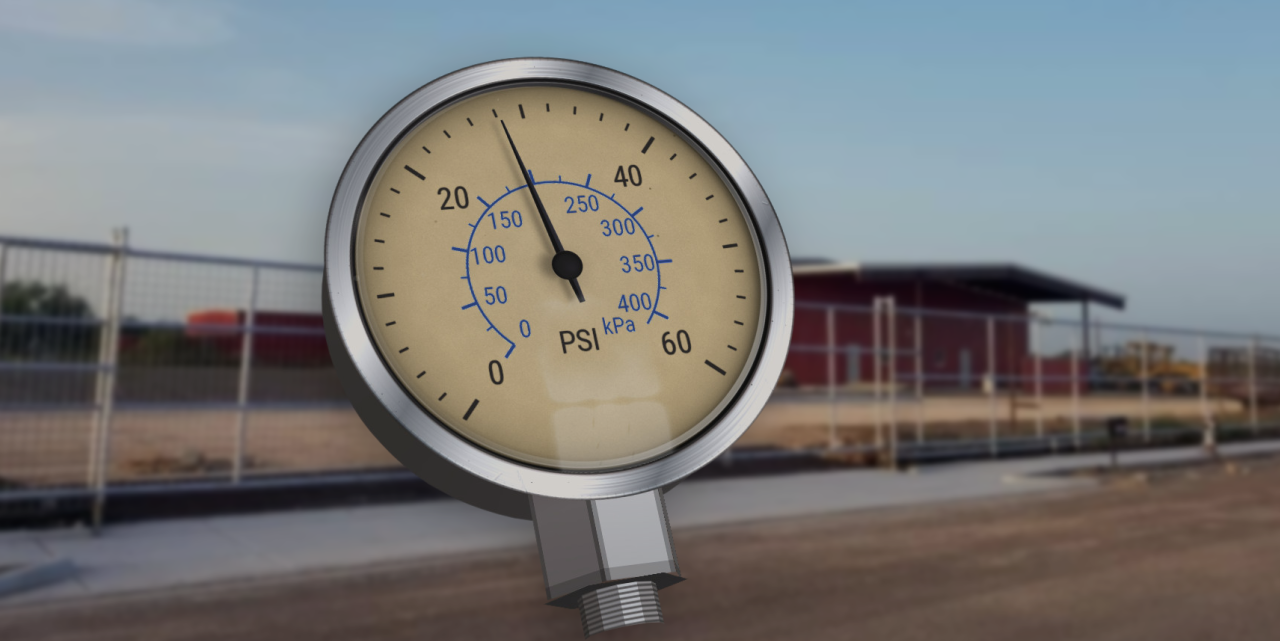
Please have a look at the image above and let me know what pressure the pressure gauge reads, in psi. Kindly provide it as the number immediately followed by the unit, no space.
28psi
